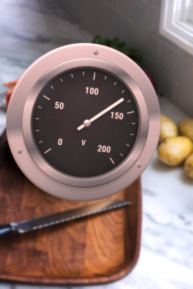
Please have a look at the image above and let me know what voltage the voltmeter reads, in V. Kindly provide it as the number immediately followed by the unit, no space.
135V
